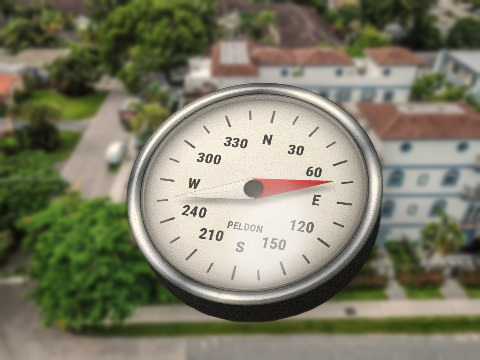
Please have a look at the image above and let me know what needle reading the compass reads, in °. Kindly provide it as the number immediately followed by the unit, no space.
75°
